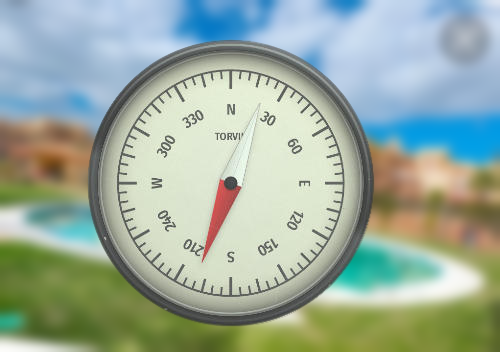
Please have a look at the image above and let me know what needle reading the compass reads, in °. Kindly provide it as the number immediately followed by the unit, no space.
200°
